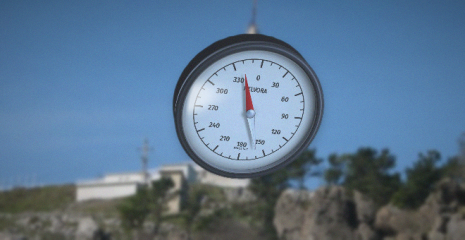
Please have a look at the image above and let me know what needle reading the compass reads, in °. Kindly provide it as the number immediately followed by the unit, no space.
340°
